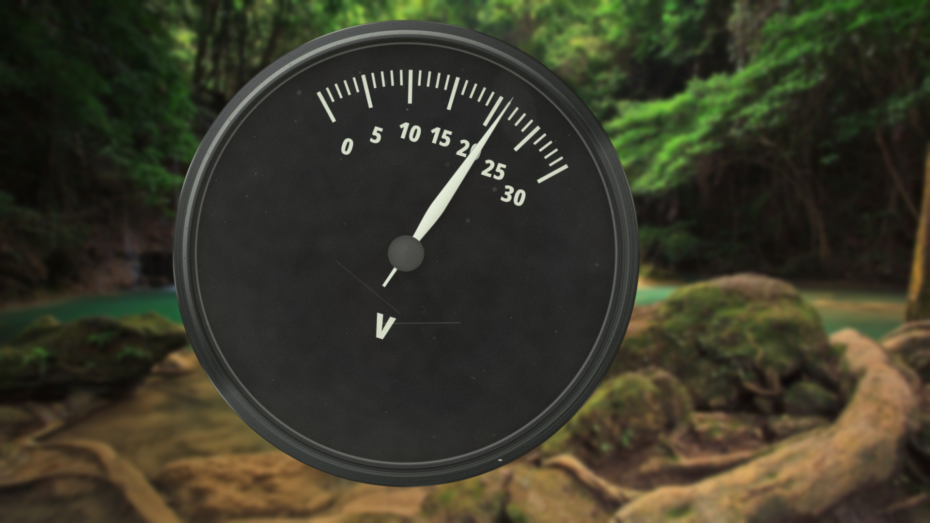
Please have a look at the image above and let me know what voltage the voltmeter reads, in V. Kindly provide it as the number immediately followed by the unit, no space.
21V
